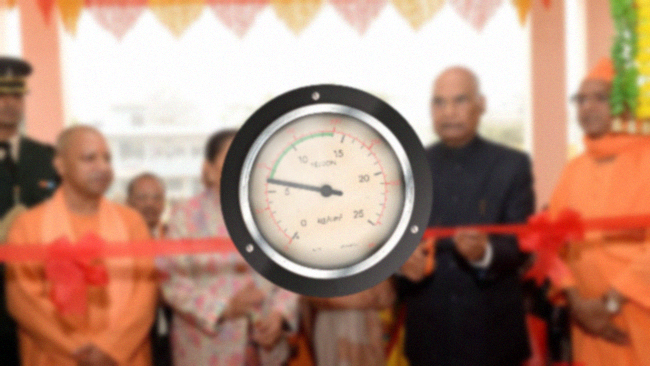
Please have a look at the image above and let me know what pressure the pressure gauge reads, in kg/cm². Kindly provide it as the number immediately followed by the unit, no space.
6kg/cm²
